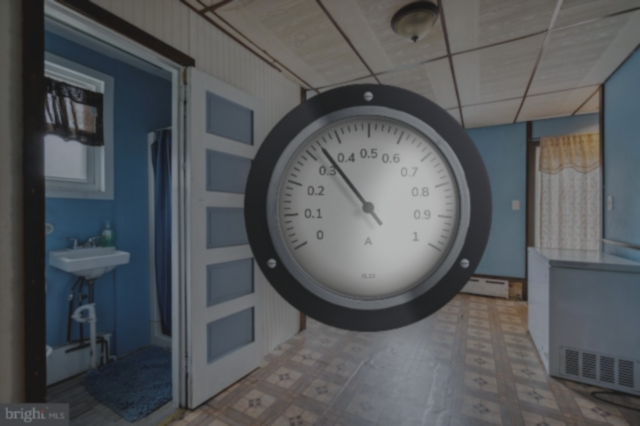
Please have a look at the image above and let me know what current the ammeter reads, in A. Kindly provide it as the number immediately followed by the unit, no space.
0.34A
